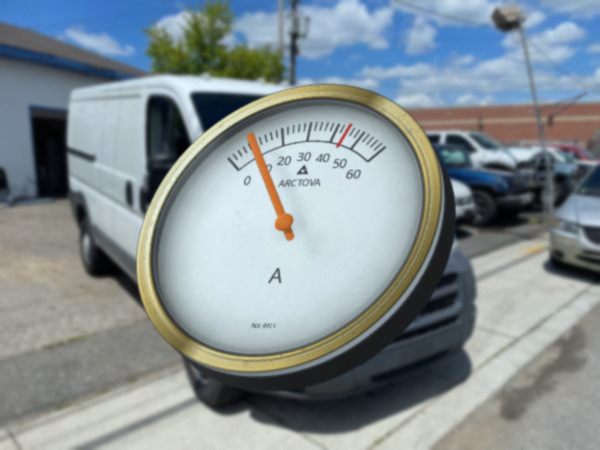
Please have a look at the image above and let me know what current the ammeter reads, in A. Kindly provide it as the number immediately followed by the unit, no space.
10A
